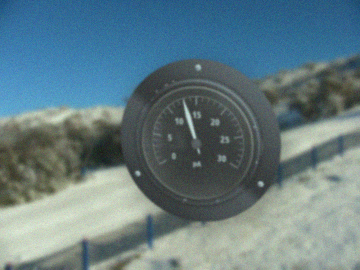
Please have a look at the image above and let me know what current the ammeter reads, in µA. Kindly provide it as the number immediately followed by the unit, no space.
13µA
